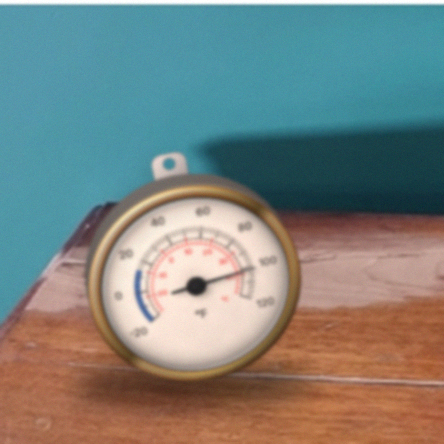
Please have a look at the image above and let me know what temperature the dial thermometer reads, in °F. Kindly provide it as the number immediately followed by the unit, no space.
100°F
